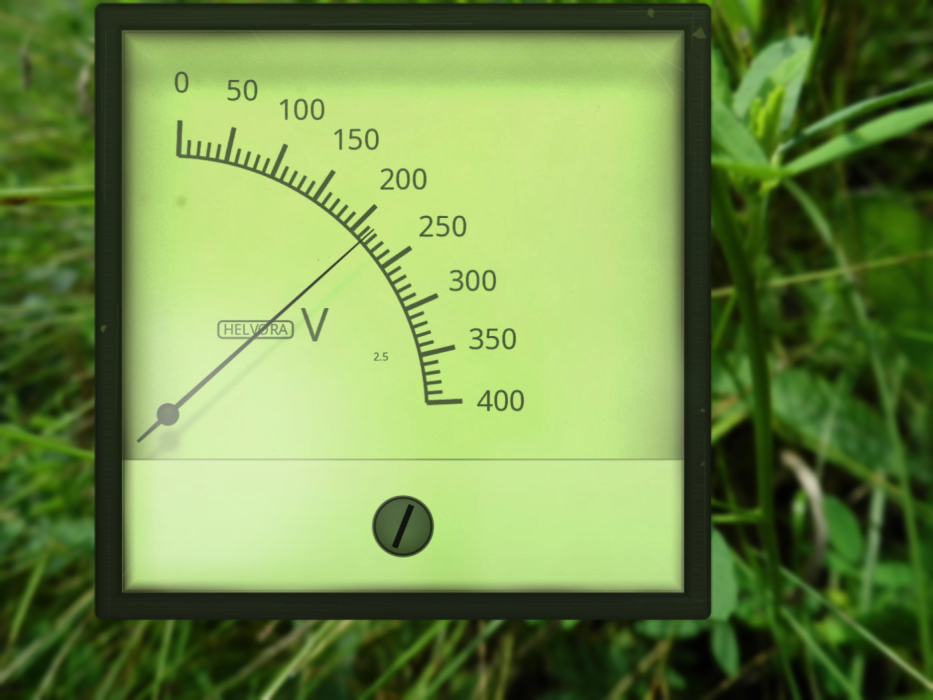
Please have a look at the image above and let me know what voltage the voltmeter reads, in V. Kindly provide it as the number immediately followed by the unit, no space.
215V
